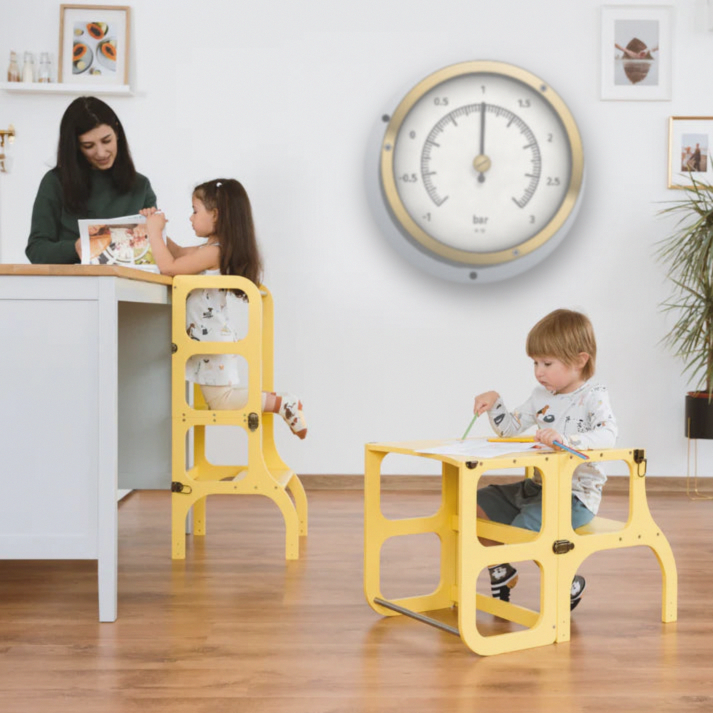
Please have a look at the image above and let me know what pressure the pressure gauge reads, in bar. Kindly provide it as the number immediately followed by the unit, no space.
1bar
